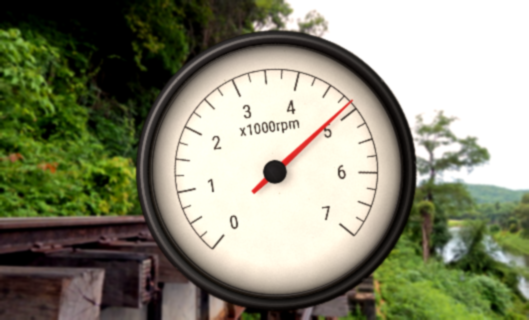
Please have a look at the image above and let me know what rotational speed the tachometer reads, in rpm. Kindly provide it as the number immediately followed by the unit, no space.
4875rpm
